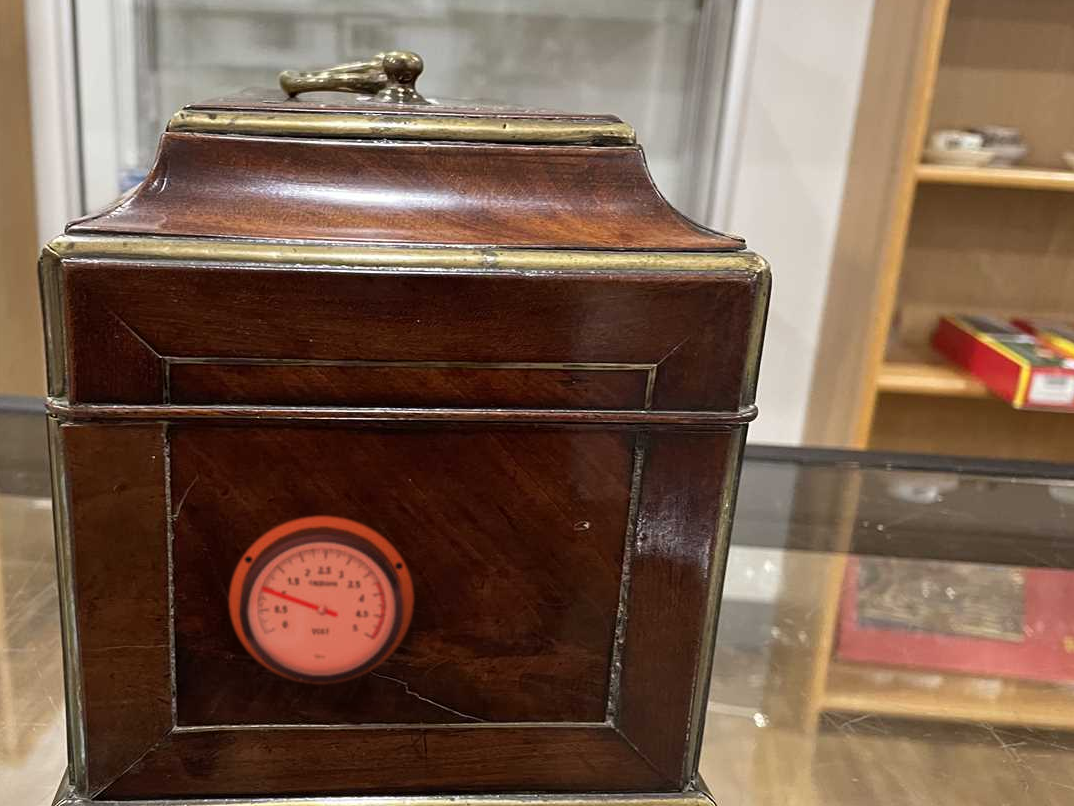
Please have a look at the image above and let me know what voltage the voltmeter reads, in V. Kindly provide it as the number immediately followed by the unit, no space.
1V
